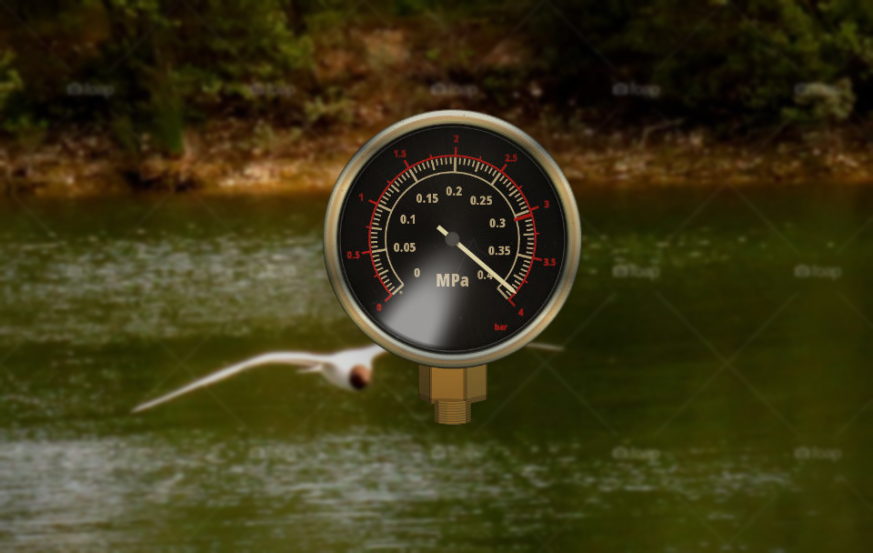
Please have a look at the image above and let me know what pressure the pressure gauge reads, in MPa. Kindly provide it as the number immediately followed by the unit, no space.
0.39MPa
